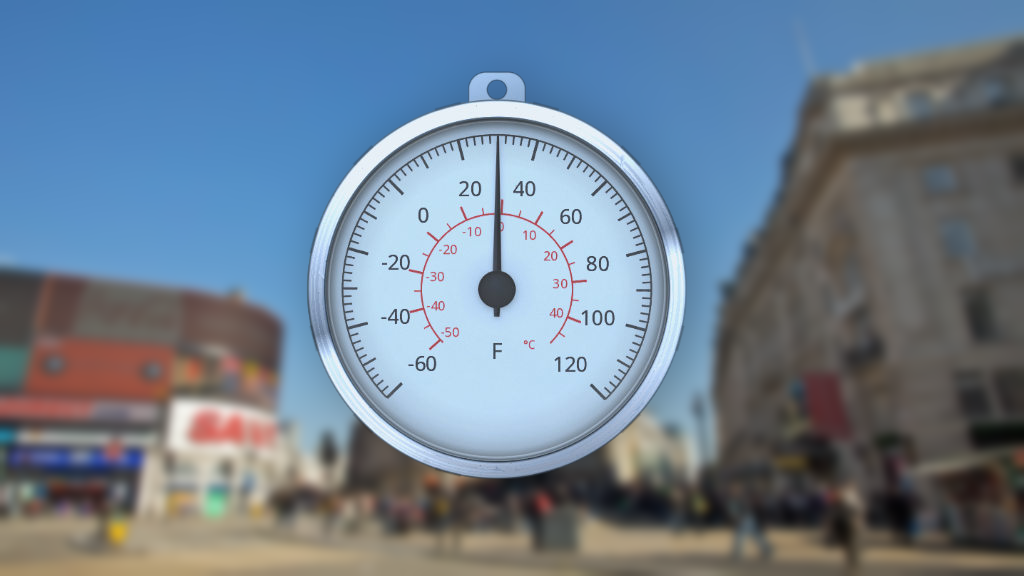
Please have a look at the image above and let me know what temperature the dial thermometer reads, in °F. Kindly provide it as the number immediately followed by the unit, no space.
30°F
